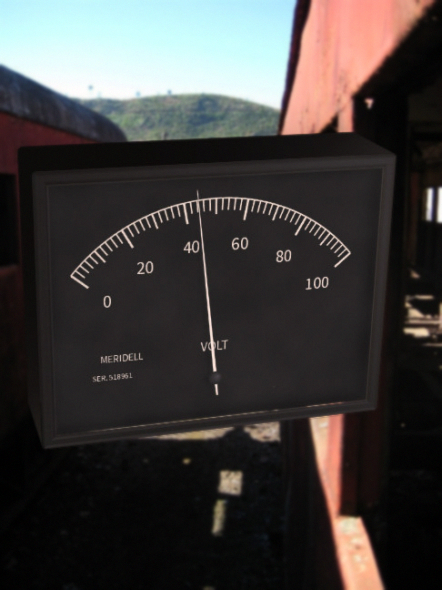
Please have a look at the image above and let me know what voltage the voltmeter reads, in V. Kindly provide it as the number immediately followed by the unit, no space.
44V
